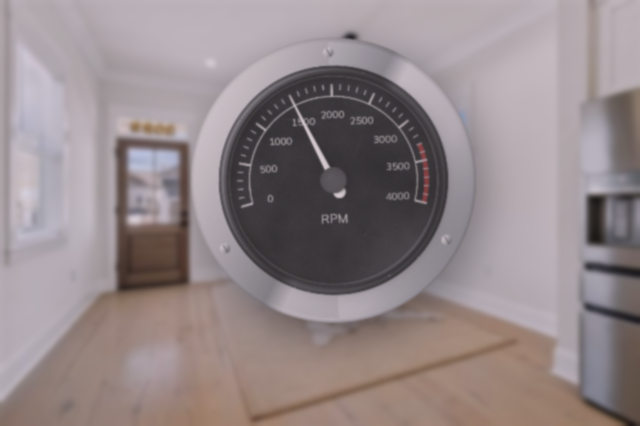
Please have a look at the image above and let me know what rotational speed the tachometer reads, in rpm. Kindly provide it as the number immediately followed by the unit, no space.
1500rpm
